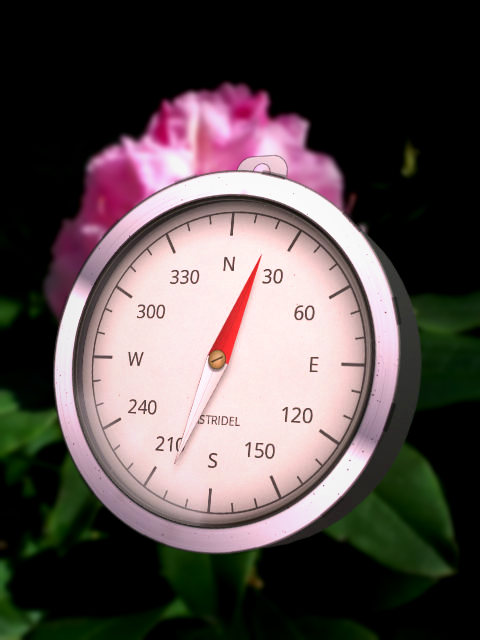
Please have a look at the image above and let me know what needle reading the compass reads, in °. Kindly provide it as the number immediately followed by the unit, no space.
20°
